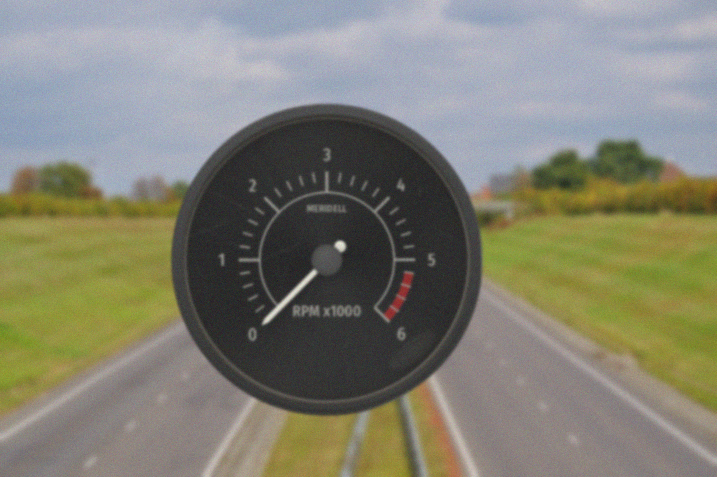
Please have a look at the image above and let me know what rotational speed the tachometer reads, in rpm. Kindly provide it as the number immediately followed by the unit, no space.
0rpm
